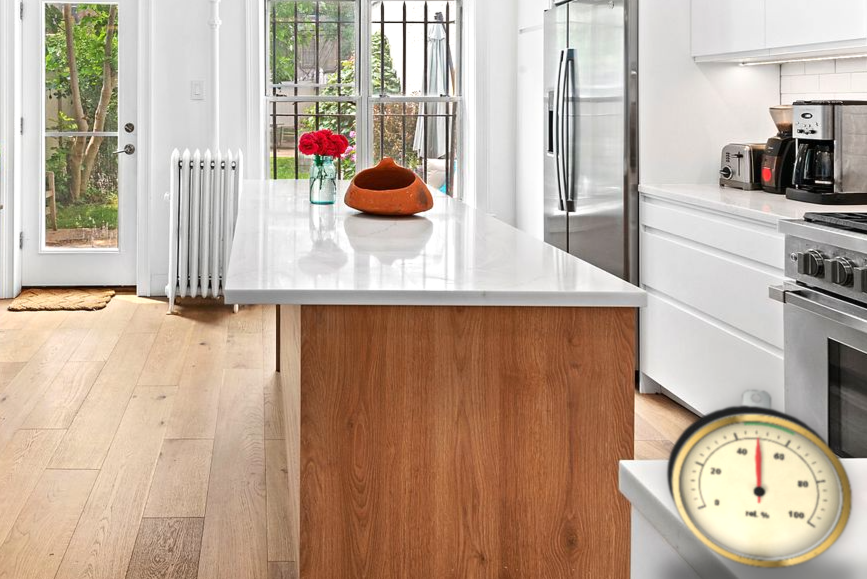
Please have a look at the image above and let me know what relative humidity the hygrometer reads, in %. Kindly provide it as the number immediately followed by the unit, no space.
48%
